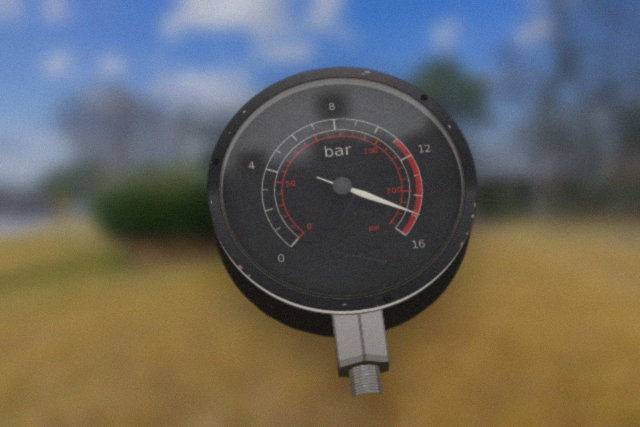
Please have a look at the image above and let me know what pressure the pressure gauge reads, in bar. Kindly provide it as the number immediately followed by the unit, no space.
15bar
